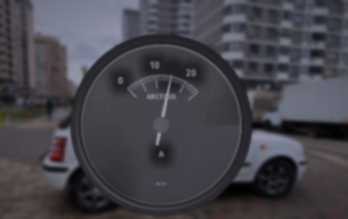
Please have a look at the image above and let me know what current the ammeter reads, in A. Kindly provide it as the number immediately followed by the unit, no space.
15A
